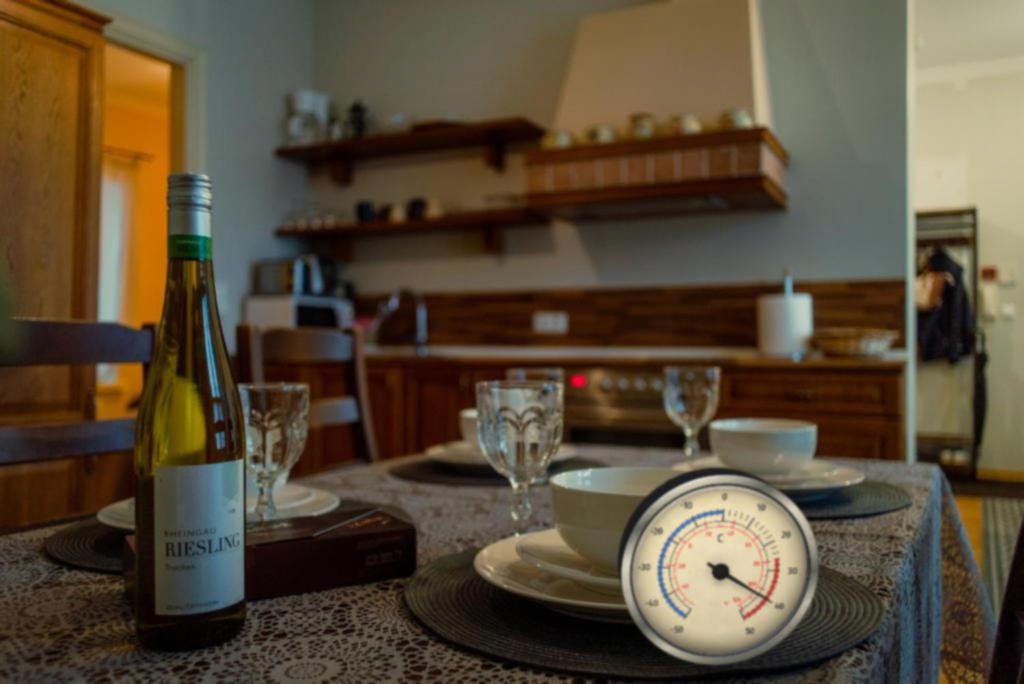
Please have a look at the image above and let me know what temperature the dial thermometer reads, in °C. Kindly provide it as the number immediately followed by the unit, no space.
40°C
